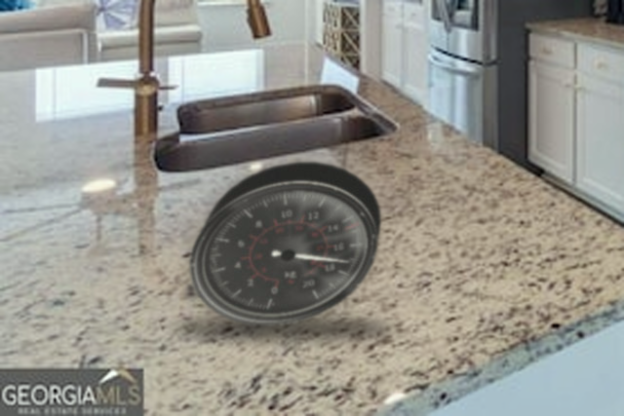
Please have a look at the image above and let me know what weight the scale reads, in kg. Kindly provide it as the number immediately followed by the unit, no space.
17kg
